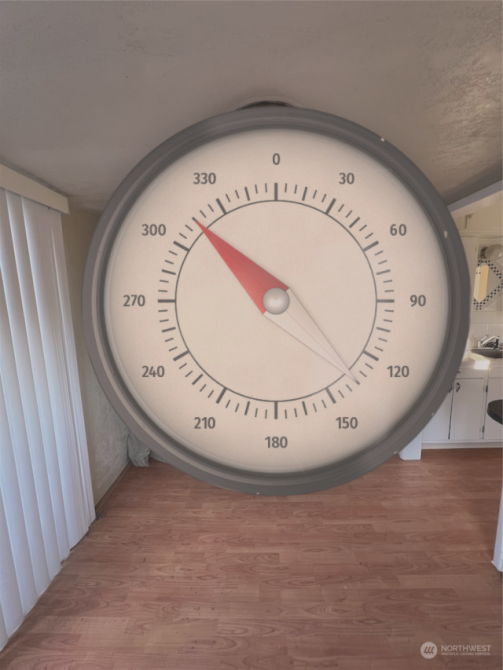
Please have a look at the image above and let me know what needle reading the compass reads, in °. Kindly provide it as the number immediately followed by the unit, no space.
315°
